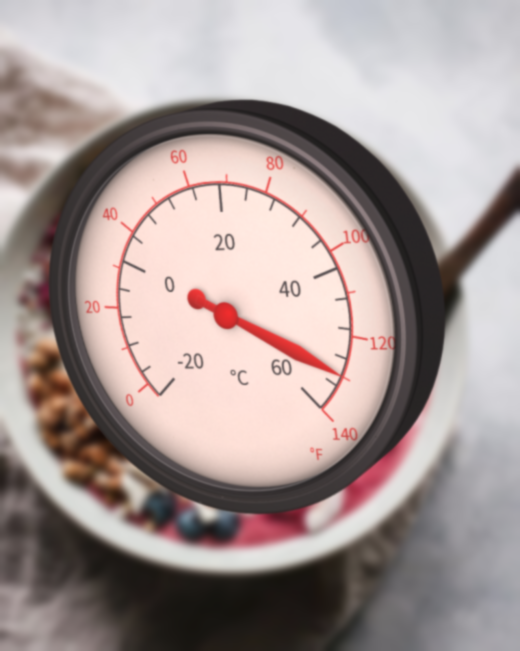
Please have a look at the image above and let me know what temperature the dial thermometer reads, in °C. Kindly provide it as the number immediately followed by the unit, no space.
54°C
